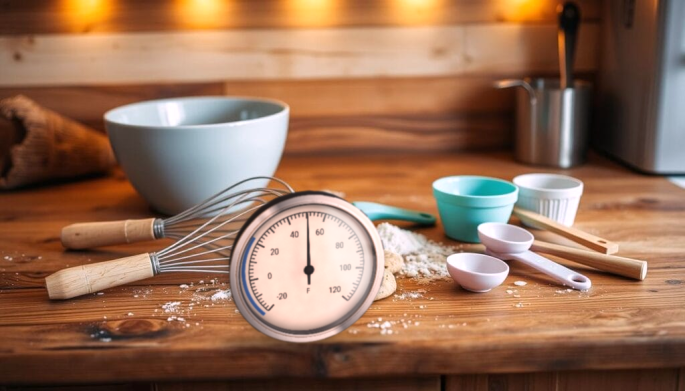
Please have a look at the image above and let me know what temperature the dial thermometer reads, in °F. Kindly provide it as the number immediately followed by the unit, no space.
50°F
